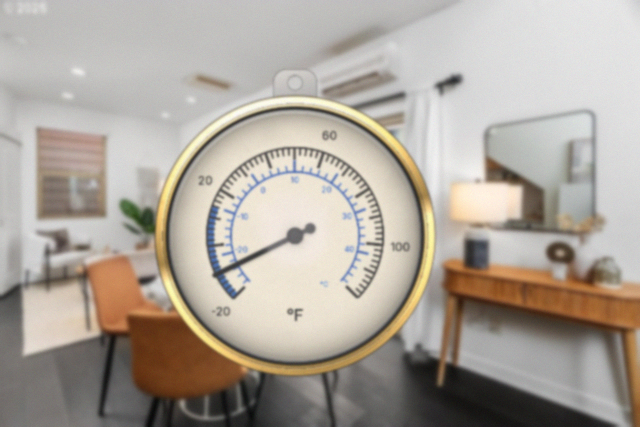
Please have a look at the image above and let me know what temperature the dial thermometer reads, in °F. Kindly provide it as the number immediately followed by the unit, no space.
-10°F
